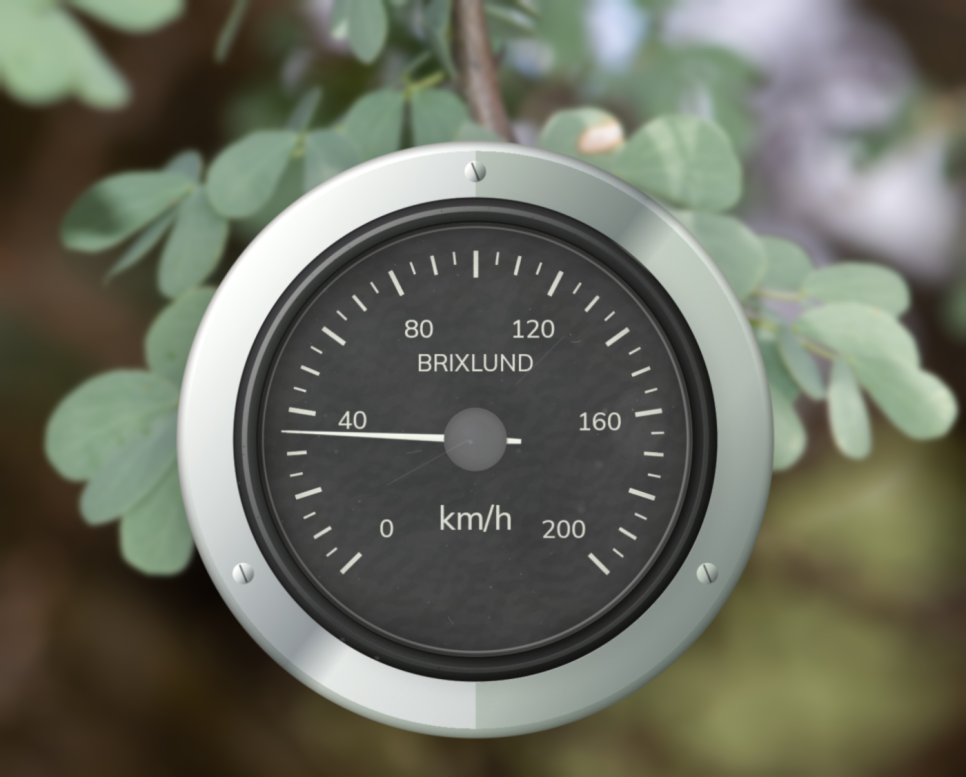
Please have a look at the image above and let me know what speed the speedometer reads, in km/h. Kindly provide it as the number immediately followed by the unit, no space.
35km/h
